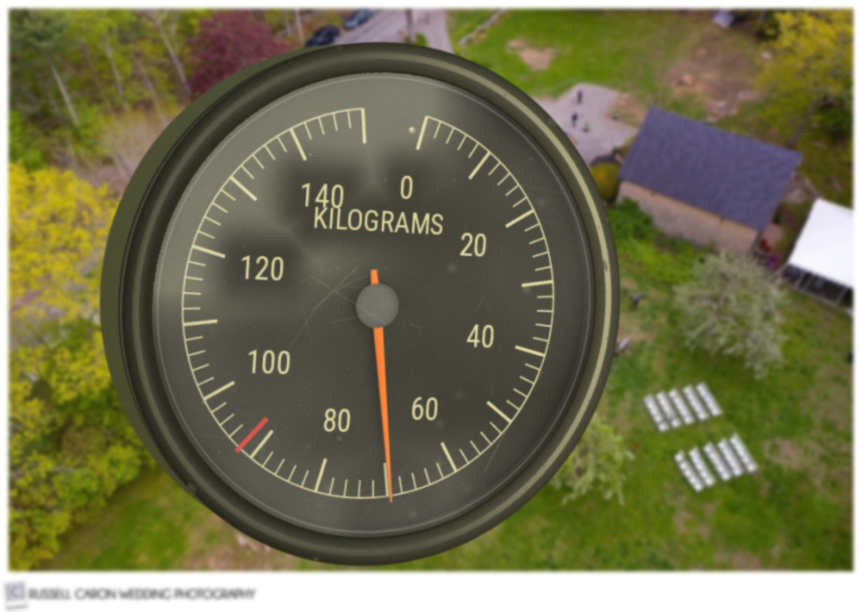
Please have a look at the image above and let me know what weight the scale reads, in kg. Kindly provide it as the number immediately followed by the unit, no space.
70kg
